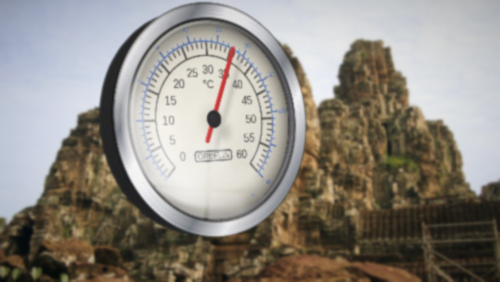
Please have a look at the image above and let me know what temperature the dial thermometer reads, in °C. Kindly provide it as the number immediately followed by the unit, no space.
35°C
